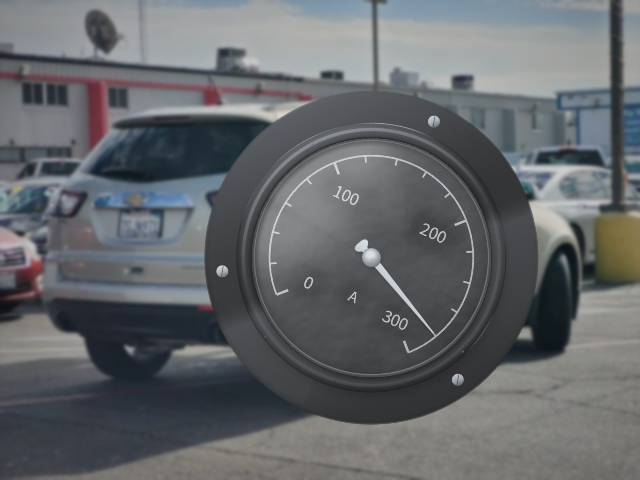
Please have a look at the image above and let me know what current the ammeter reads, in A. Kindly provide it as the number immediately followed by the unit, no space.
280A
